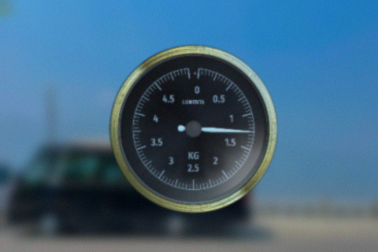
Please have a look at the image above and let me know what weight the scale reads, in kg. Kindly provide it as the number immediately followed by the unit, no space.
1.25kg
